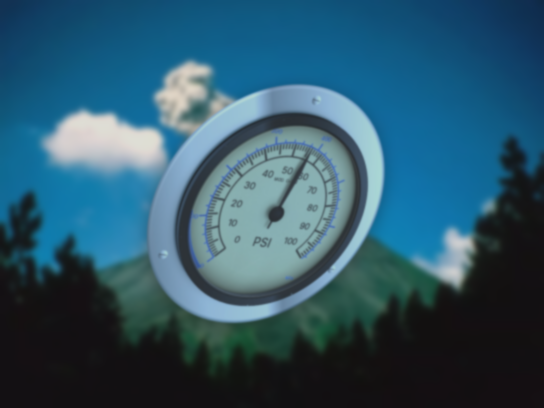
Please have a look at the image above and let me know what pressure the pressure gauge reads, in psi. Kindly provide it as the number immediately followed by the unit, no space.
55psi
